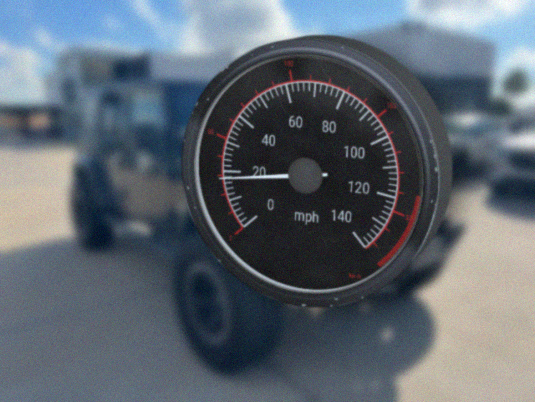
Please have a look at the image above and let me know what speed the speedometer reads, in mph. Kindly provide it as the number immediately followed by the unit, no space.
18mph
